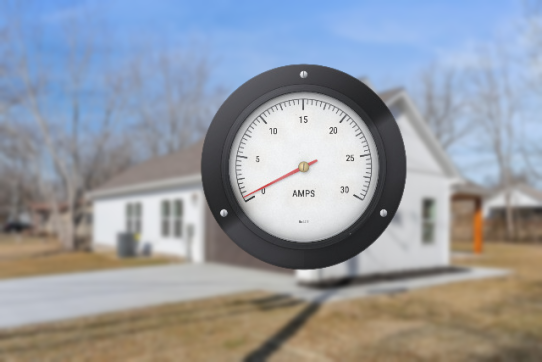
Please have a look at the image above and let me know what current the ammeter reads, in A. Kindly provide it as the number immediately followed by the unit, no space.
0.5A
